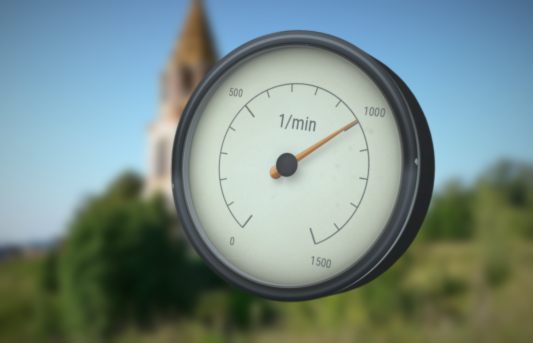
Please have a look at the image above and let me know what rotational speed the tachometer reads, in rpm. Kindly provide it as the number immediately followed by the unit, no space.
1000rpm
